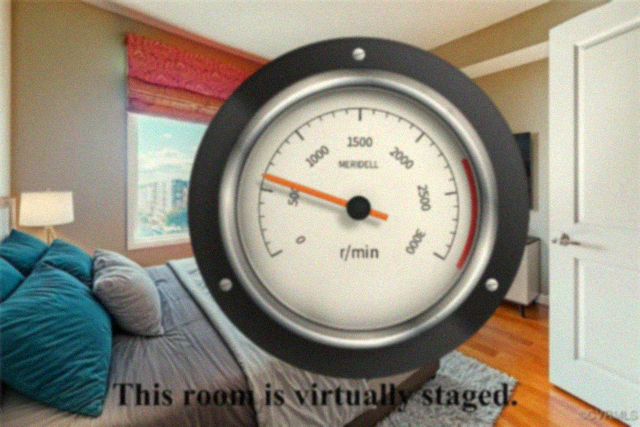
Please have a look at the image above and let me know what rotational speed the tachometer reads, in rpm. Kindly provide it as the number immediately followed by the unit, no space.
600rpm
